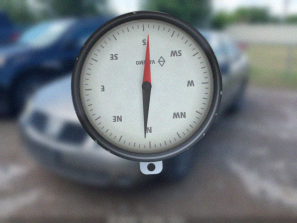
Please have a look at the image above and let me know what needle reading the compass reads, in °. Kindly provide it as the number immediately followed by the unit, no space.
185°
